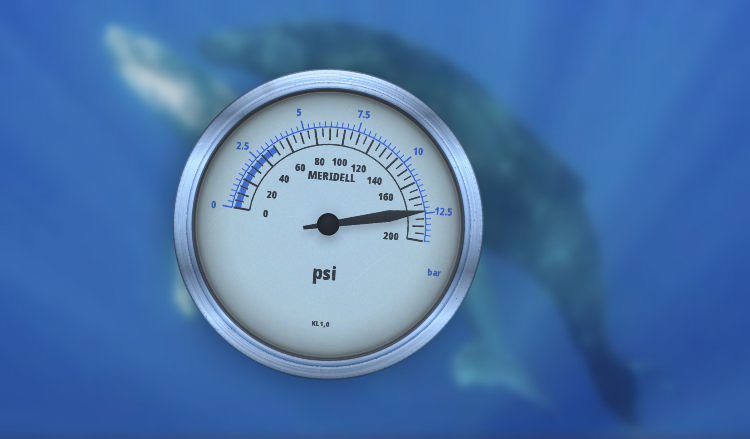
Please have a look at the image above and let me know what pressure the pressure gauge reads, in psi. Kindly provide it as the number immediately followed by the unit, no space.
180psi
